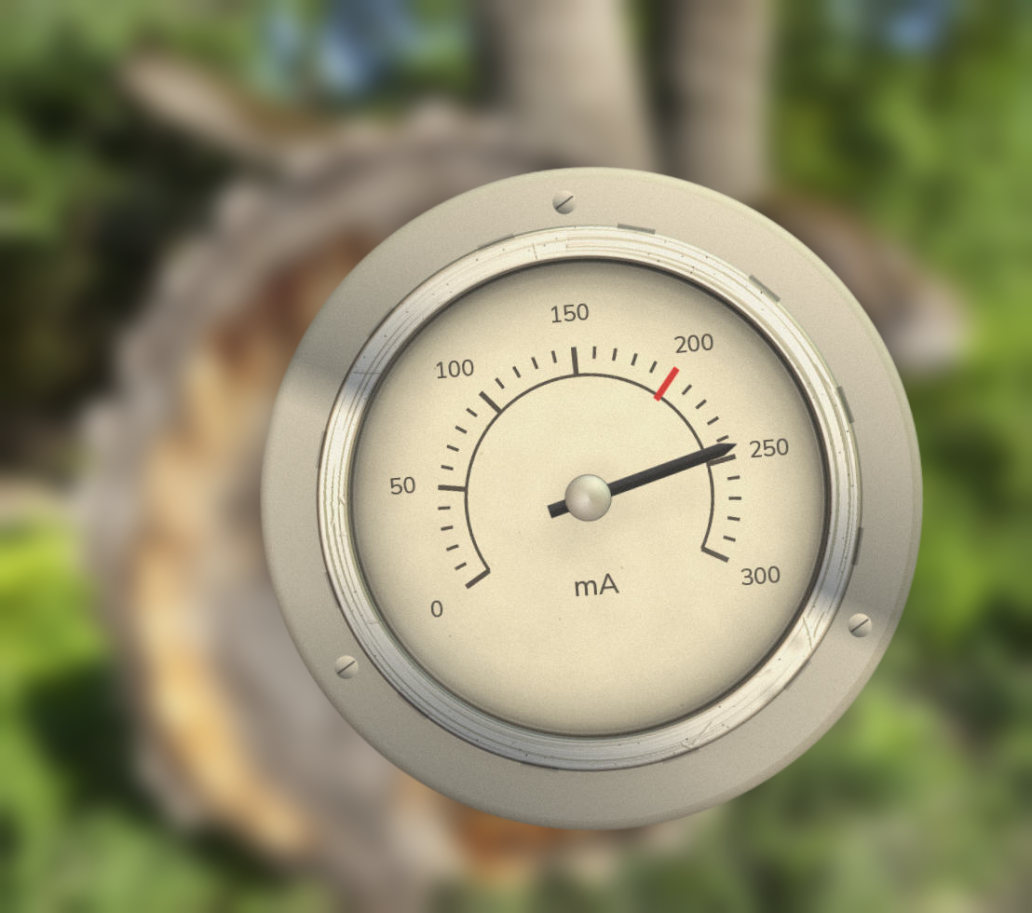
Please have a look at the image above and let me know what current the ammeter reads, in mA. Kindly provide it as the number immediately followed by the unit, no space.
245mA
